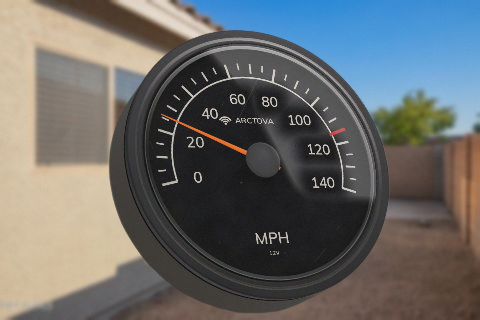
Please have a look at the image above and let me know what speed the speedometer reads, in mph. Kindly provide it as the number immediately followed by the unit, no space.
25mph
